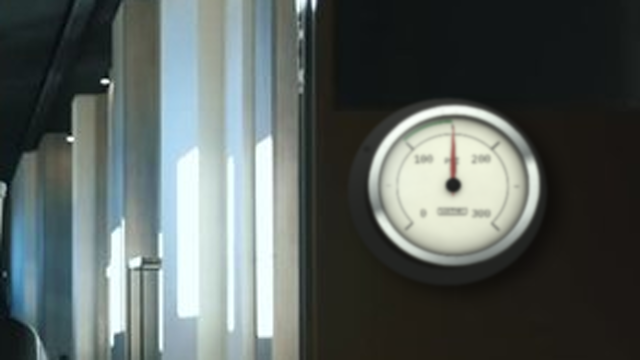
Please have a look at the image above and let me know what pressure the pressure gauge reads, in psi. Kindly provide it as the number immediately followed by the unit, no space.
150psi
